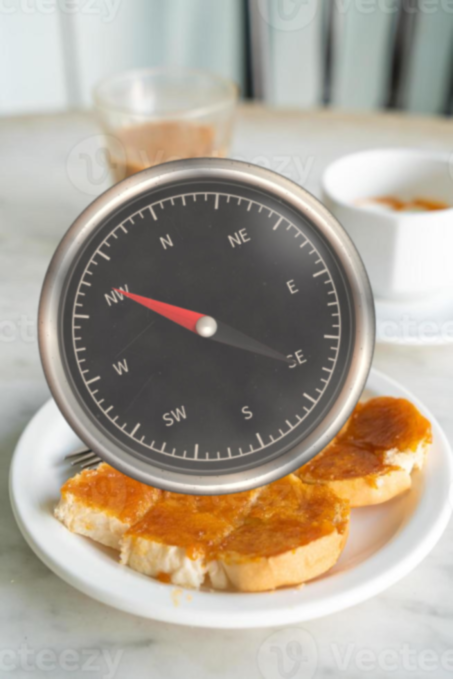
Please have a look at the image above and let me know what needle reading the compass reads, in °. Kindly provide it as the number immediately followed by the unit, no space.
317.5°
